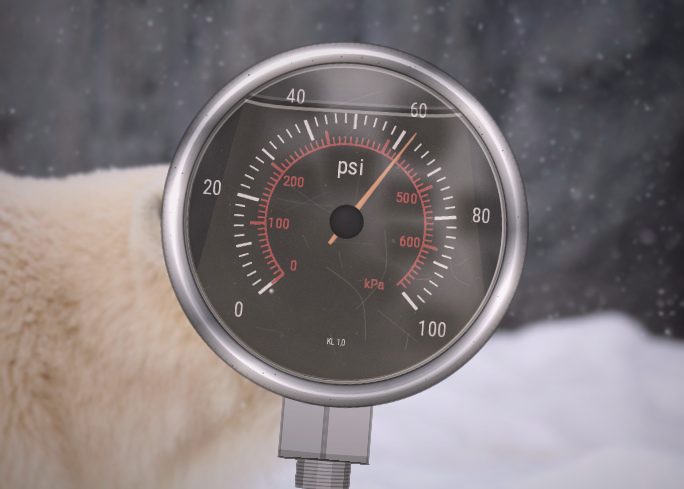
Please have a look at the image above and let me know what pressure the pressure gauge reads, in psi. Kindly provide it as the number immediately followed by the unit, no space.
62psi
